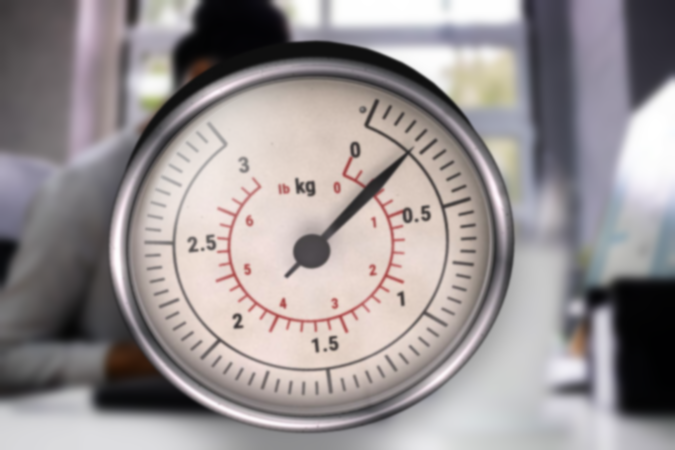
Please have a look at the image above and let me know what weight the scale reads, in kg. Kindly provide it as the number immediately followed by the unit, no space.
0.2kg
